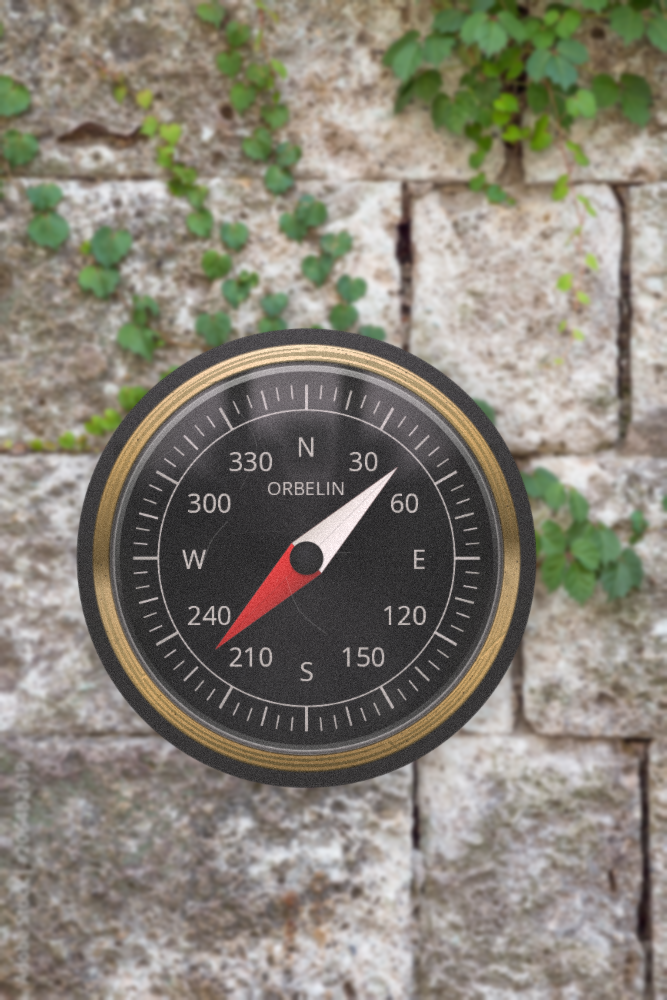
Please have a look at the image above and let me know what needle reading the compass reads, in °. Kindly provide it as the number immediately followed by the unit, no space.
225°
